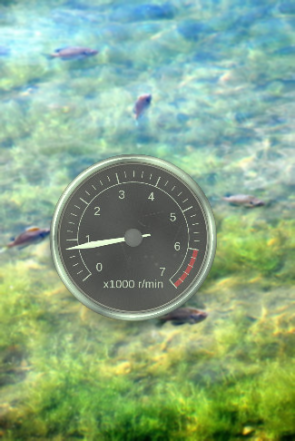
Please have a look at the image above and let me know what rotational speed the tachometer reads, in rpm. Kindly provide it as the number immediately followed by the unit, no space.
800rpm
